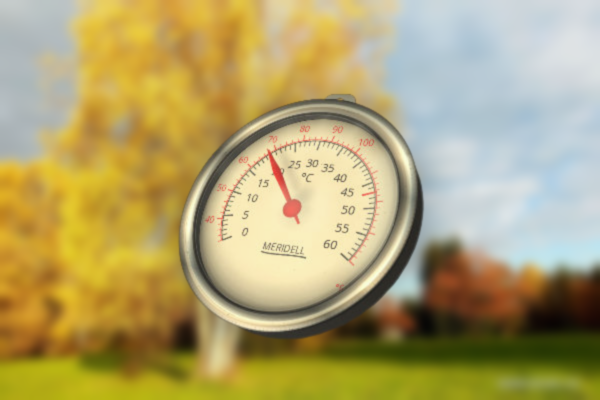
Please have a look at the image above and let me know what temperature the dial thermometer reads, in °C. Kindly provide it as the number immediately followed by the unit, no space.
20°C
